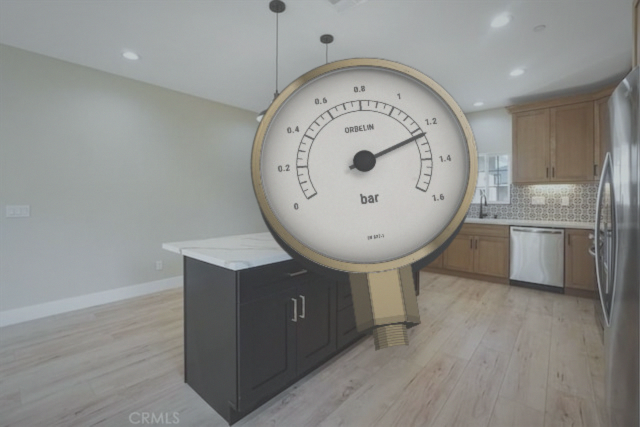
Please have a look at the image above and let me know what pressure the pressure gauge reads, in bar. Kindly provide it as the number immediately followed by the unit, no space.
1.25bar
